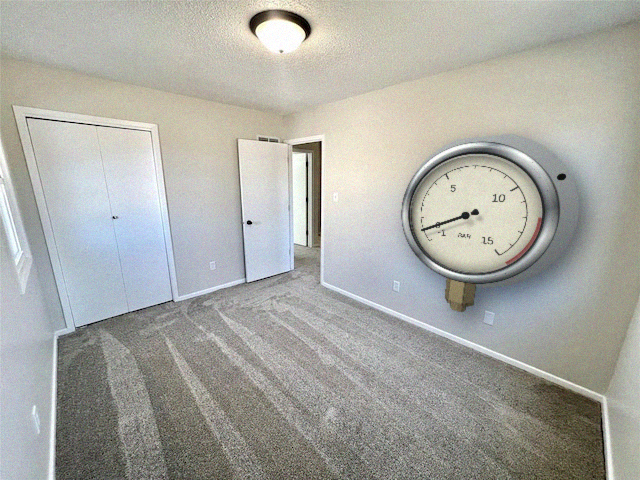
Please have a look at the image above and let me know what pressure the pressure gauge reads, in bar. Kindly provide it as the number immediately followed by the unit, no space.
0bar
